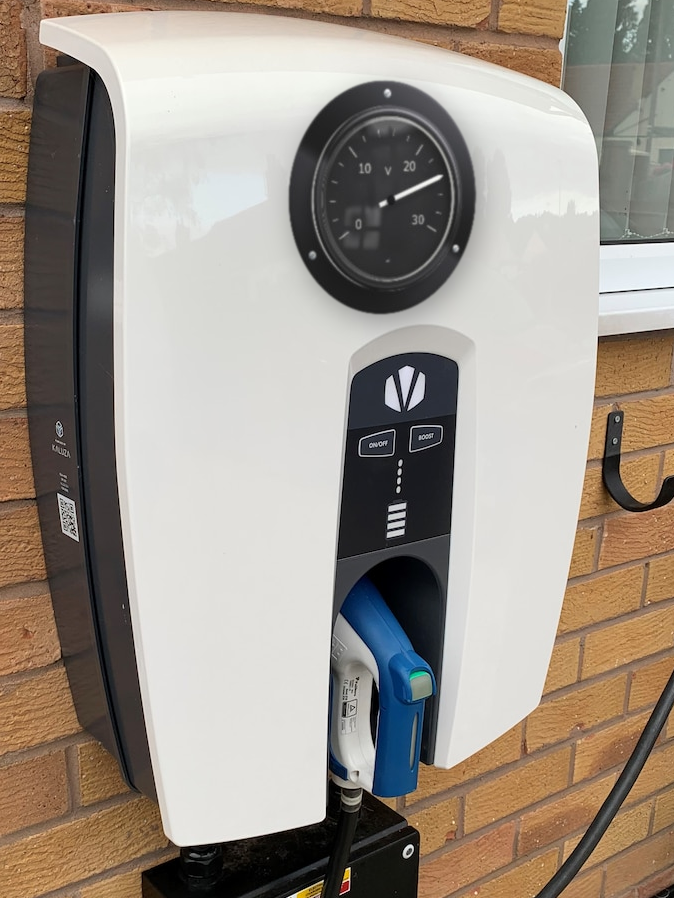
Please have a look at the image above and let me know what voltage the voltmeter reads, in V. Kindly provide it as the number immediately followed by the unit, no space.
24V
